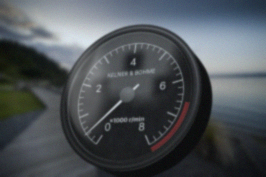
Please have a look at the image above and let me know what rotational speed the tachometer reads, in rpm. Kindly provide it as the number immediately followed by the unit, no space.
400rpm
